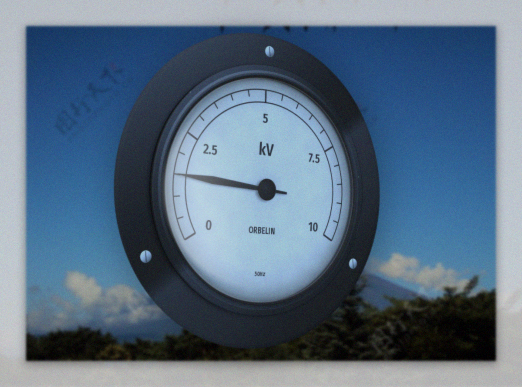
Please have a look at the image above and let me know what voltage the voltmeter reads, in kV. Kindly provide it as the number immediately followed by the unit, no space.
1.5kV
